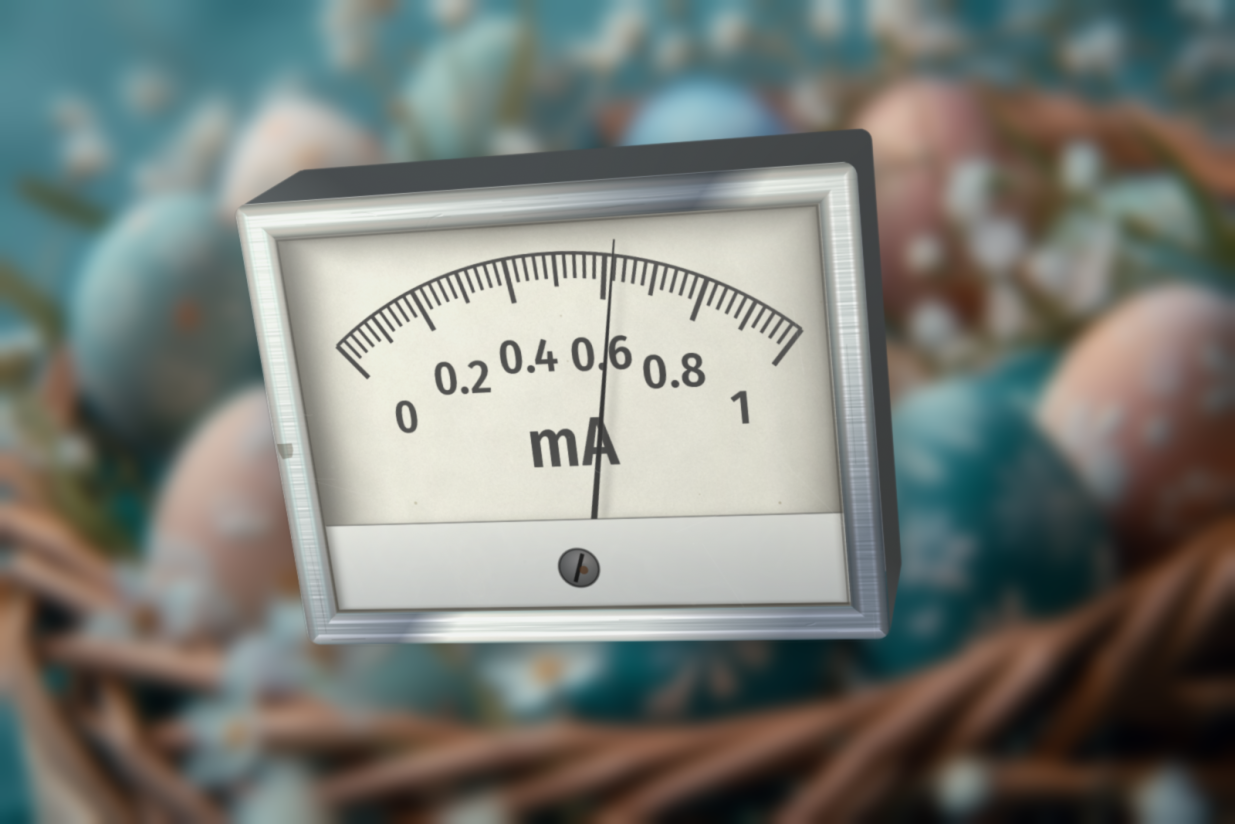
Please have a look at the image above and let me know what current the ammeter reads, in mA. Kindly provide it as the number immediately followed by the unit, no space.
0.62mA
